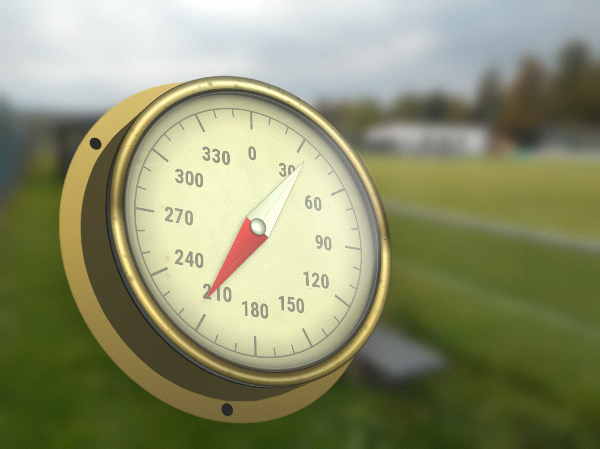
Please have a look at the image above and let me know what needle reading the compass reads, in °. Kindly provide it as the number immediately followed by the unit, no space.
215°
